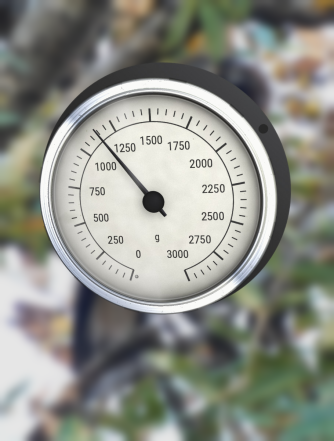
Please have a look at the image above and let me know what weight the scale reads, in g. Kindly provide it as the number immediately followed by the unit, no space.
1150g
